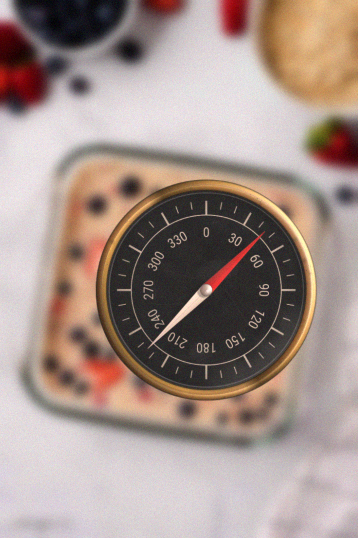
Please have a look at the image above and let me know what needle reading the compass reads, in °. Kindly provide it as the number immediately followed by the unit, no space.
45°
